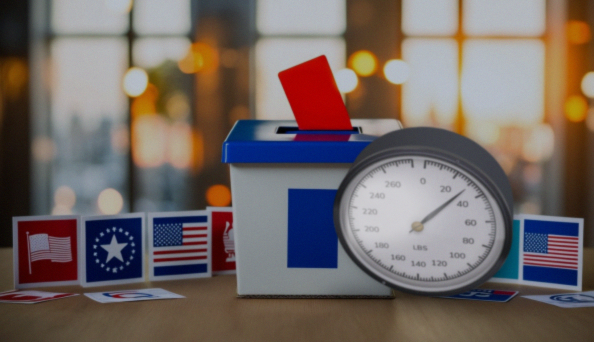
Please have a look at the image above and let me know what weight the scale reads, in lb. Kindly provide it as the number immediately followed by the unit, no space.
30lb
